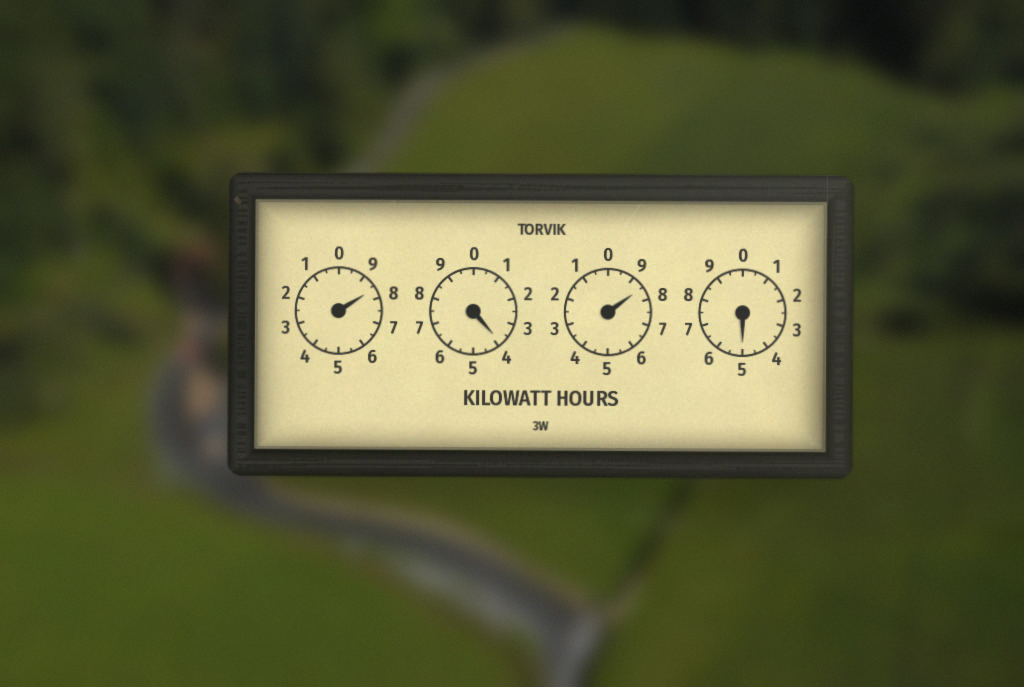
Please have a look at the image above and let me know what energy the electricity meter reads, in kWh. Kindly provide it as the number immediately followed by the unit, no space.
8385kWh
